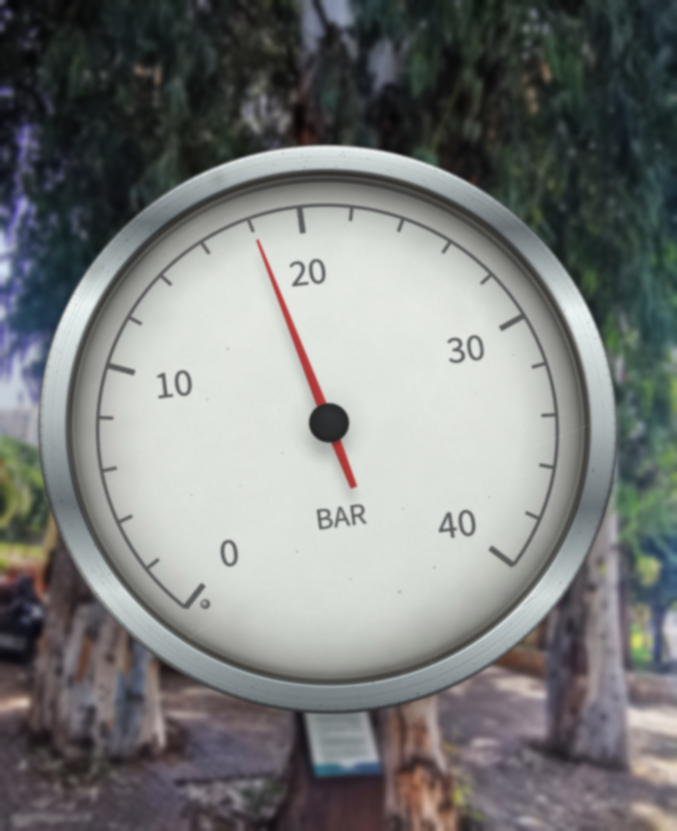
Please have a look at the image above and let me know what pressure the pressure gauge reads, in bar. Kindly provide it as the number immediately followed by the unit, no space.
18bar
